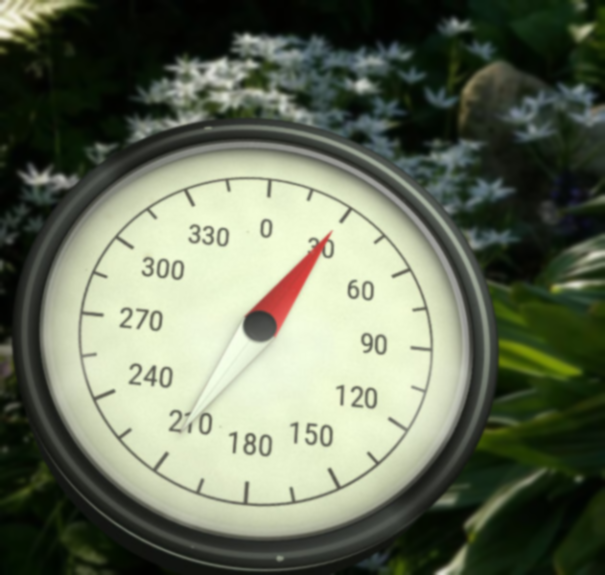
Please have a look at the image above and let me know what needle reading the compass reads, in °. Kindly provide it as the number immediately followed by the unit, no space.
30°
